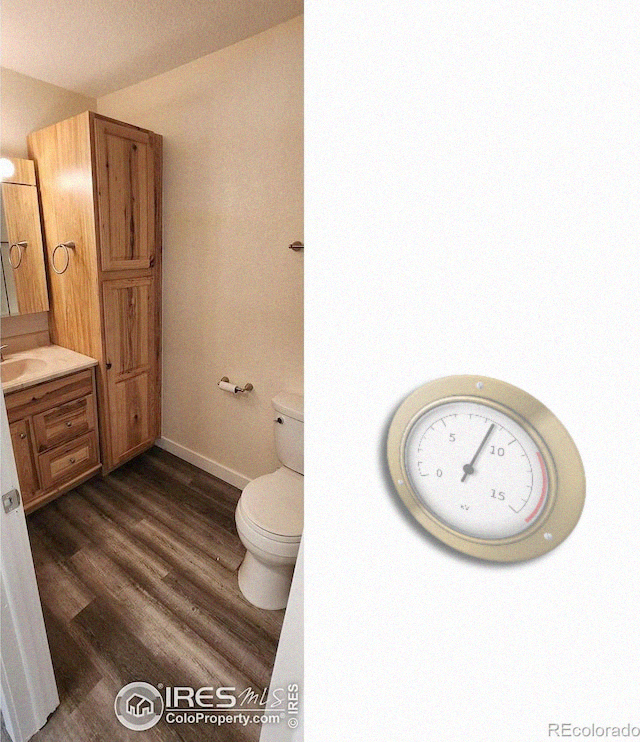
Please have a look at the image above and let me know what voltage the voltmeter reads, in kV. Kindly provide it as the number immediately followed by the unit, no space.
8.5kV
